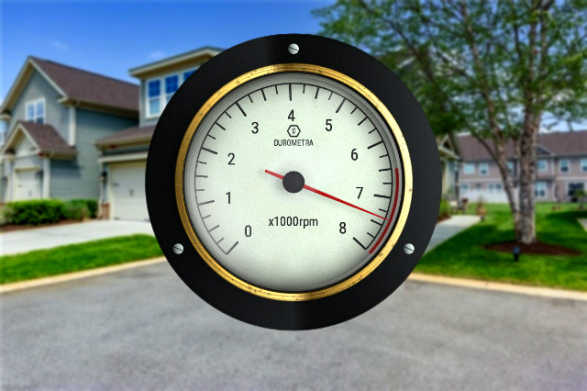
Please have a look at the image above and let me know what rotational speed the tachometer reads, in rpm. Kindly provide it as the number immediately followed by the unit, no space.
7375rpm
